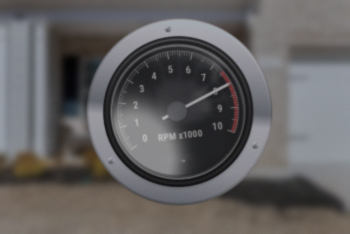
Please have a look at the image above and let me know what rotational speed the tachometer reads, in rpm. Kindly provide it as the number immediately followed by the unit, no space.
8000rpm
